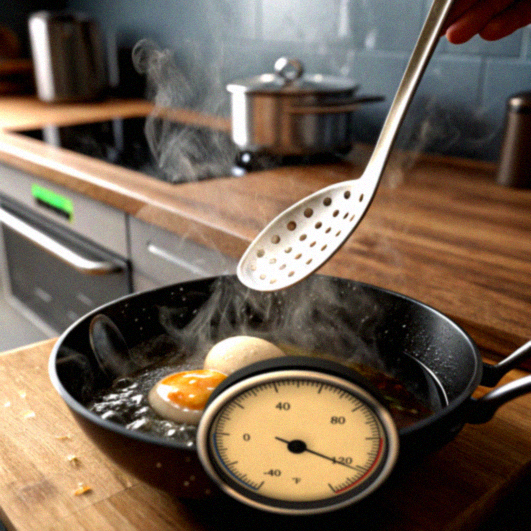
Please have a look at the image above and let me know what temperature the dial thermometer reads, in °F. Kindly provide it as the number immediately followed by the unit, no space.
120°F
